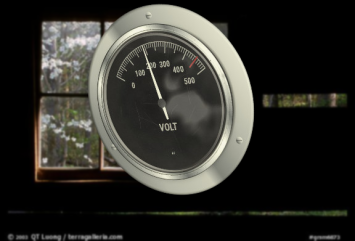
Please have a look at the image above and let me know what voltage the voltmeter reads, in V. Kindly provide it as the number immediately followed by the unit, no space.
200V
